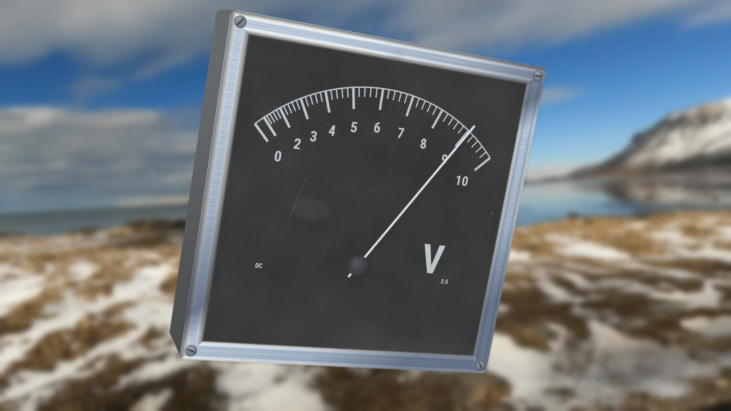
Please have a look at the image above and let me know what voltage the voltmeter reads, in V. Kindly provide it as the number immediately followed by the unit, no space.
9V
